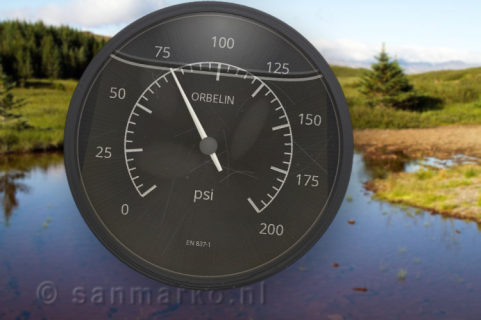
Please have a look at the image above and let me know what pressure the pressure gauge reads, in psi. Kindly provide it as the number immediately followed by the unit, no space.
75psi
